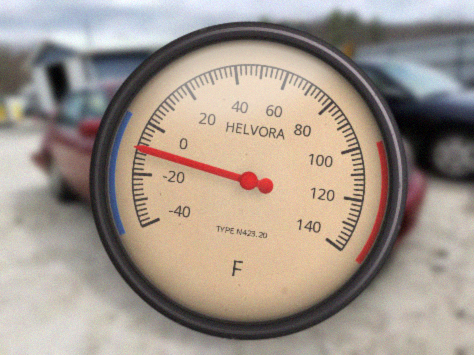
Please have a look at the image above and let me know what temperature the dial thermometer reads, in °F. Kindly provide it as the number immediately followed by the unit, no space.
-10°F
